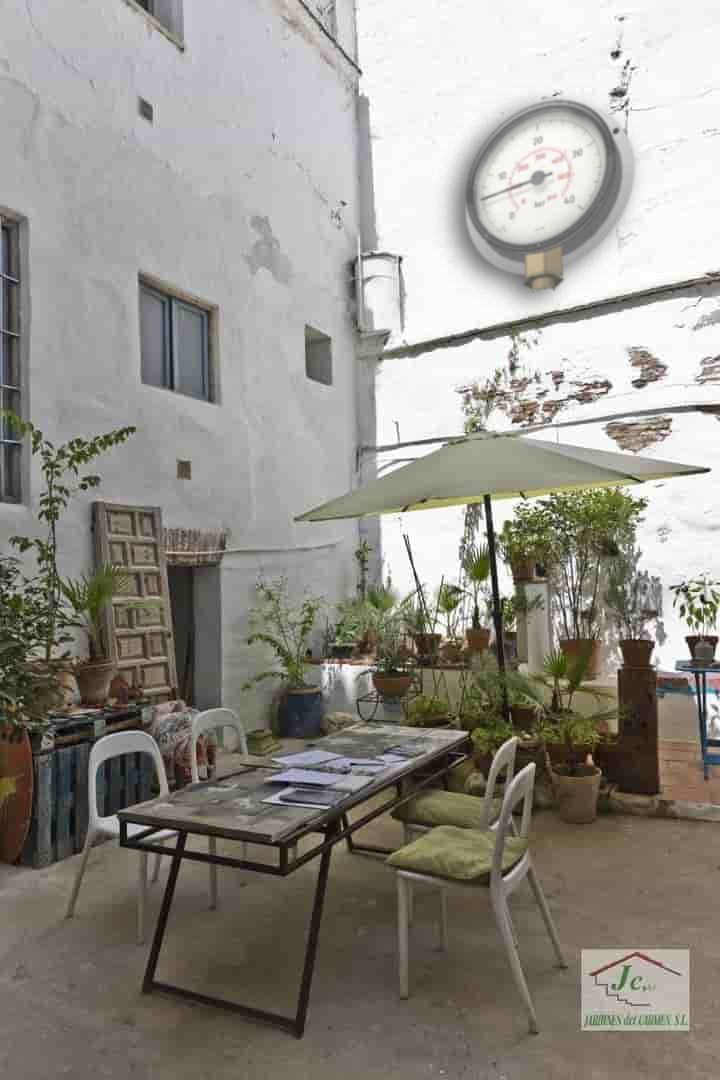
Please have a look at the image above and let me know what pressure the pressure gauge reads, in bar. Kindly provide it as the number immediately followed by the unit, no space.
6bar
